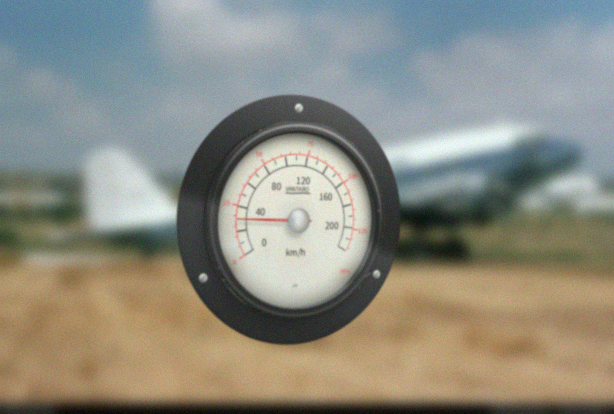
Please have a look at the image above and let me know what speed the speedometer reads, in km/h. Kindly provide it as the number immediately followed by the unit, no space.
30km/h
